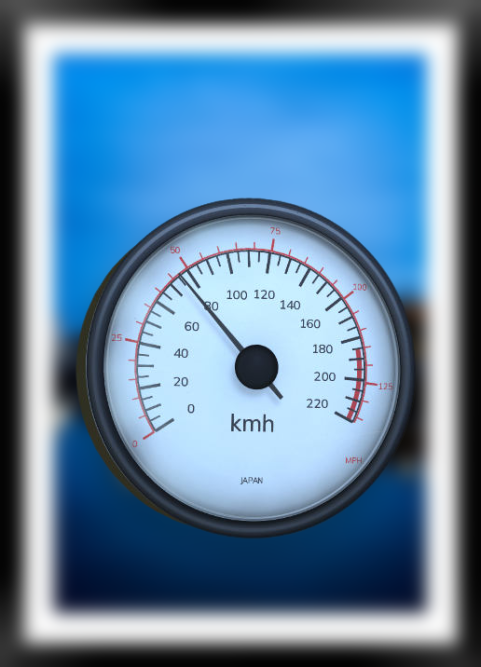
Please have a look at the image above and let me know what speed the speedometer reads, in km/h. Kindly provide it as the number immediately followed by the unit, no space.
75km/h
